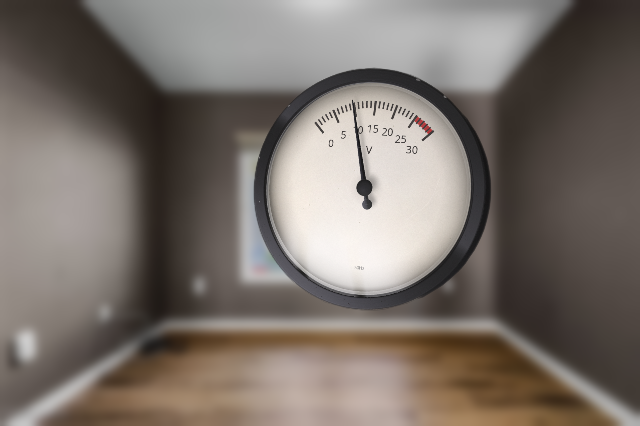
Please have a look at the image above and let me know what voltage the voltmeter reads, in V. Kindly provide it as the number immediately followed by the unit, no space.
10V
